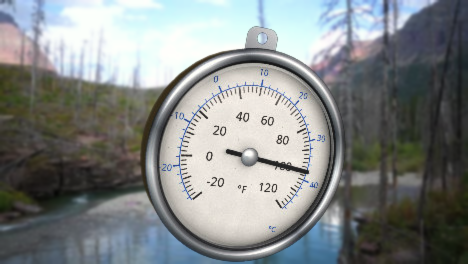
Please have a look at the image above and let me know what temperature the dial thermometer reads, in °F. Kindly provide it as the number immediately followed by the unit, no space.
100°F
